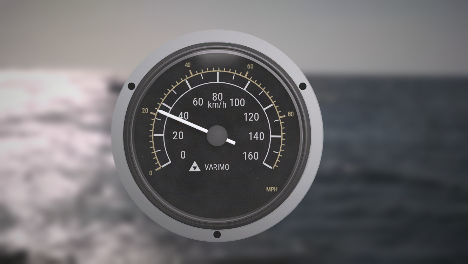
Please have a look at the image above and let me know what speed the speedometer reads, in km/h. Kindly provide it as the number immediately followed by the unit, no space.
35km/h
